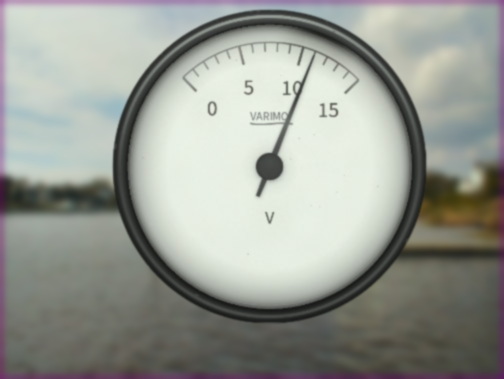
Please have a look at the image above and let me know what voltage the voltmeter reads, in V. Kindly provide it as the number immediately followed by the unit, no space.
11V
